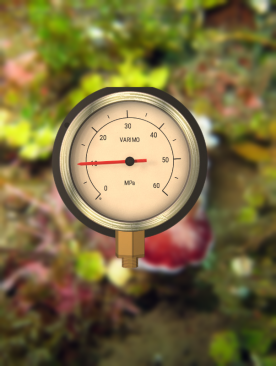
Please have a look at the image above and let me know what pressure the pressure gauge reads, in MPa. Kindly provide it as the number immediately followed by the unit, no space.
10MPa
